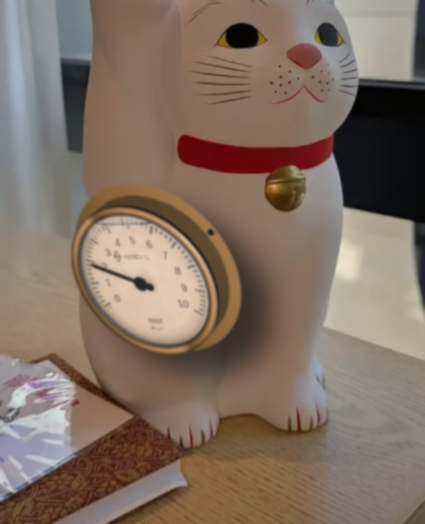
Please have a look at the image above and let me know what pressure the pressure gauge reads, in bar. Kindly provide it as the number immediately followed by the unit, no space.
2bar
